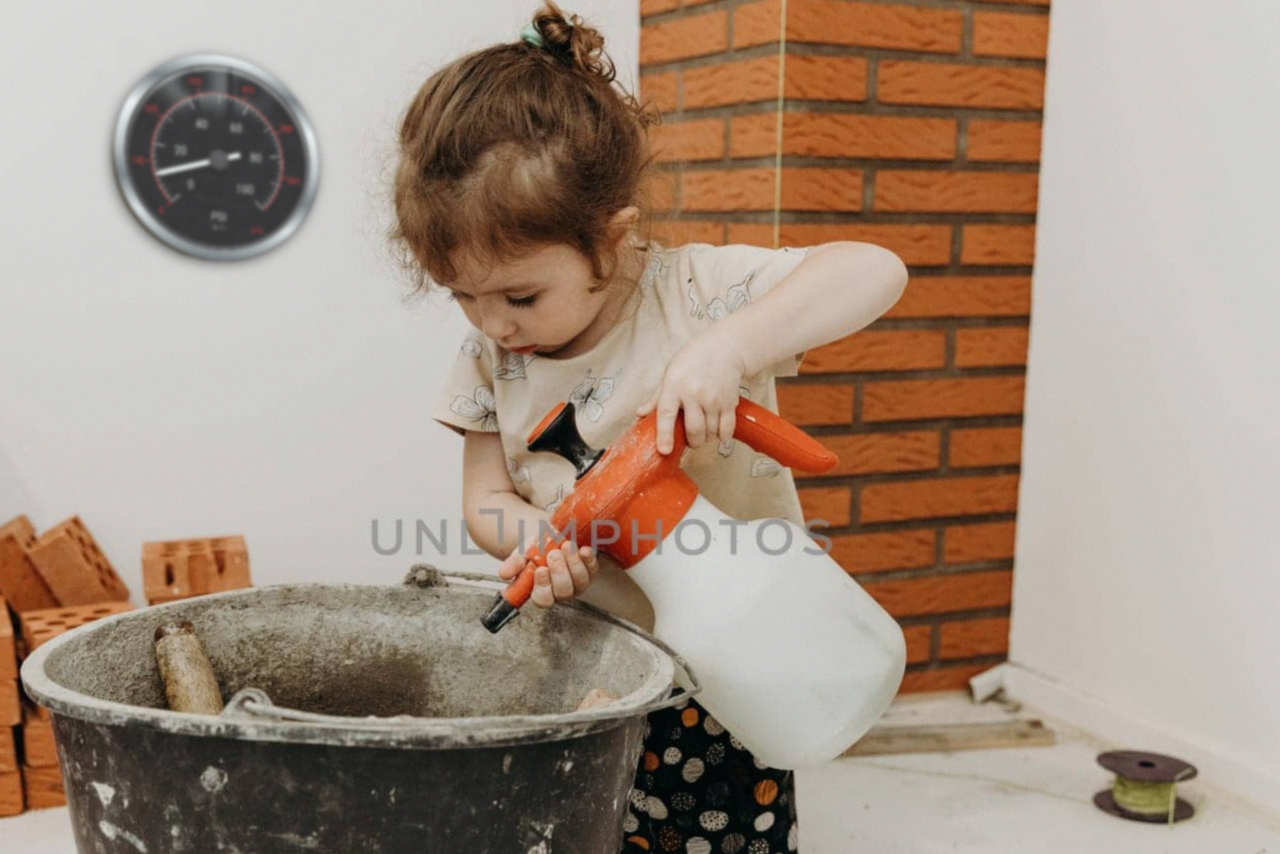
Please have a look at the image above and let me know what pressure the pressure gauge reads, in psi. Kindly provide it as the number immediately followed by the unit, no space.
10psi
